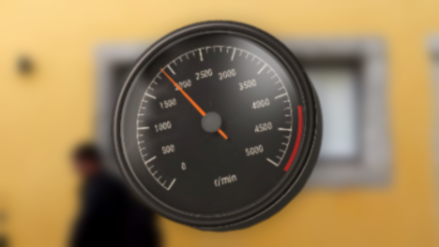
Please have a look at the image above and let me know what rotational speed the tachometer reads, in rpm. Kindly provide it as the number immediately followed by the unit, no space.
1900rpm
